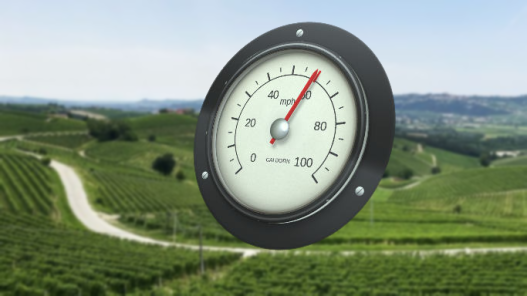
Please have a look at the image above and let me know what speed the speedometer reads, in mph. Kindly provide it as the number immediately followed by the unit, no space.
60mph
